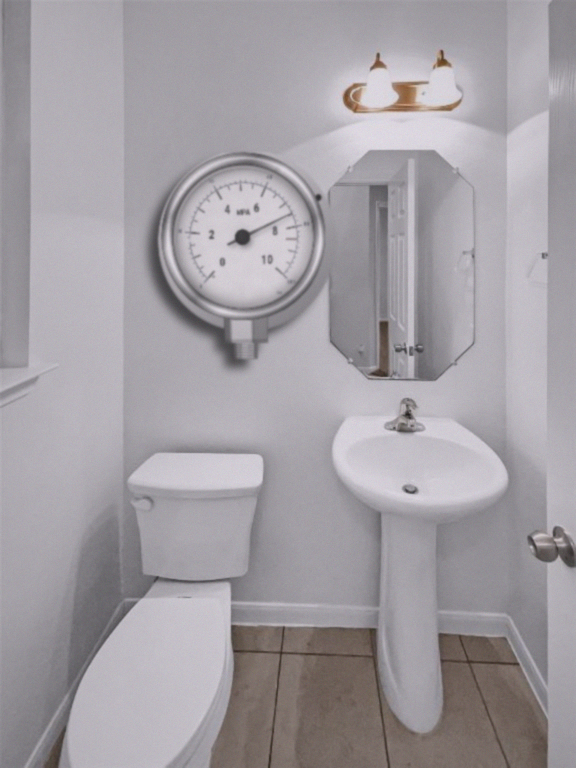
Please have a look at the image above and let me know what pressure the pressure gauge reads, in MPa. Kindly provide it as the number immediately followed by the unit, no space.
7.5MPa
